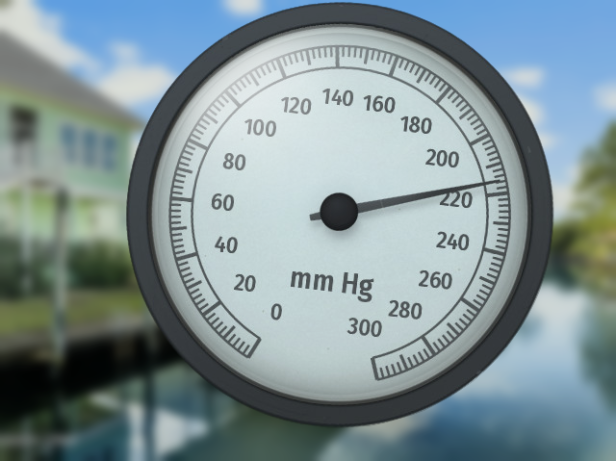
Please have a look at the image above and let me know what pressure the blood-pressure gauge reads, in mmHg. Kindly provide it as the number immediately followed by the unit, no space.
216mmHg
